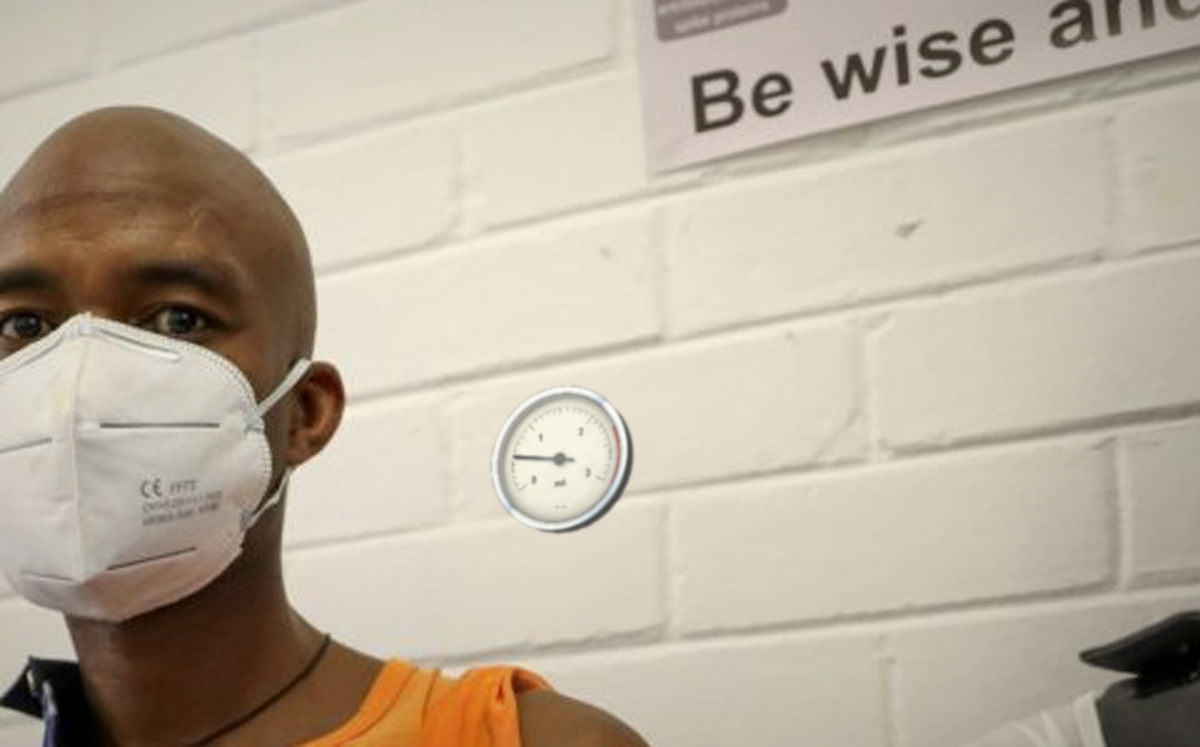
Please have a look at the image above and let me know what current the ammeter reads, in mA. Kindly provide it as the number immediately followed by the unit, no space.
0.5mA
